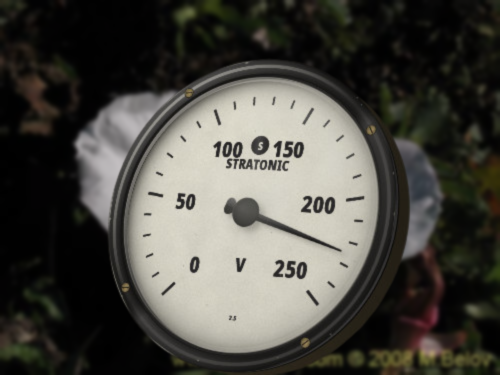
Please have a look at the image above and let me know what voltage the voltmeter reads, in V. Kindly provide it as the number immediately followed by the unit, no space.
225V
